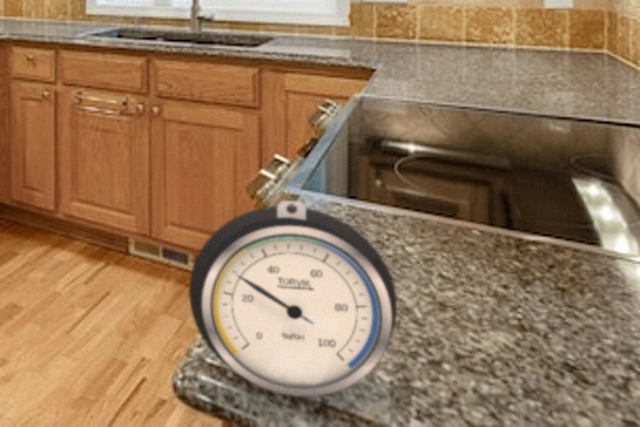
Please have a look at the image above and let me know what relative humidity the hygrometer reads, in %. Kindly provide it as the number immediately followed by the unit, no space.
28%
